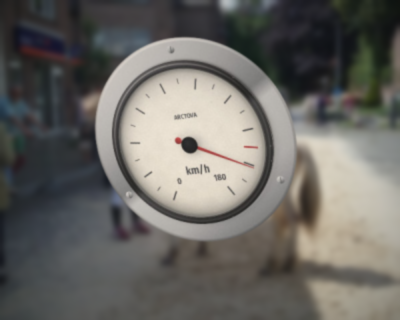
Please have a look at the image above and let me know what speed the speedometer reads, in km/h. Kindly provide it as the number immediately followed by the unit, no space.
160km/h
